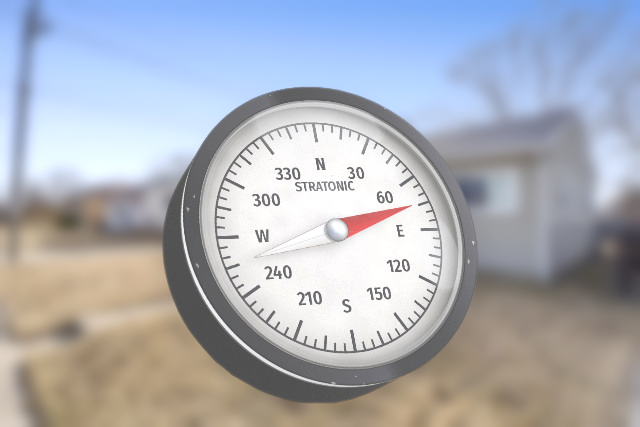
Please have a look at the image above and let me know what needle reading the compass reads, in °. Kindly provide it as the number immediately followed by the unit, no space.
75°
